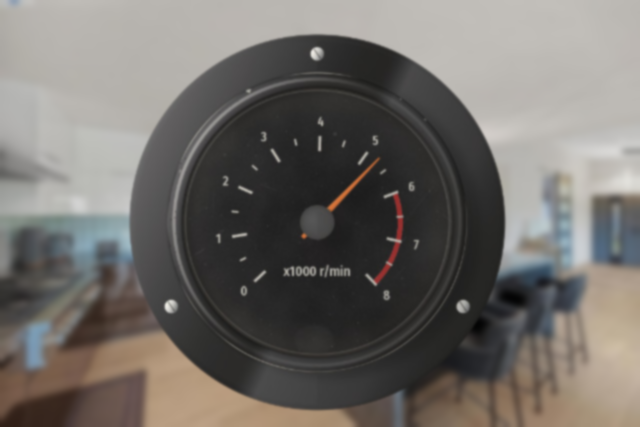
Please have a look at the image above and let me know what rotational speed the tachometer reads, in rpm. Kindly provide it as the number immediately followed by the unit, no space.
5250rpm
